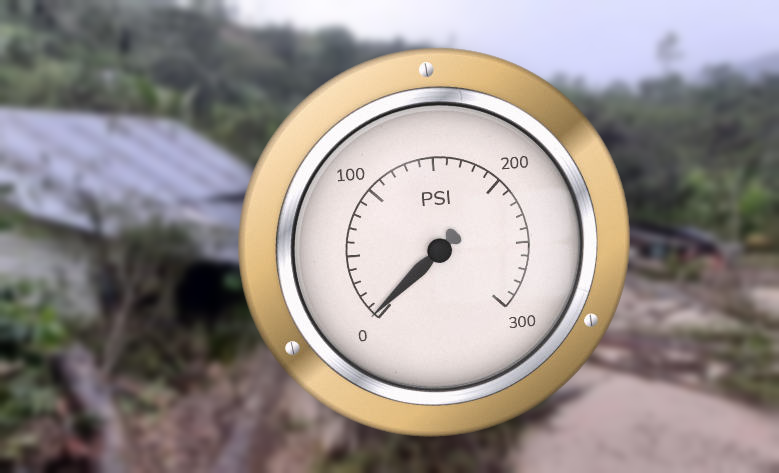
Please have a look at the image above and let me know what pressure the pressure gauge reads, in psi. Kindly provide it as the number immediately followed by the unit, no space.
5psi
